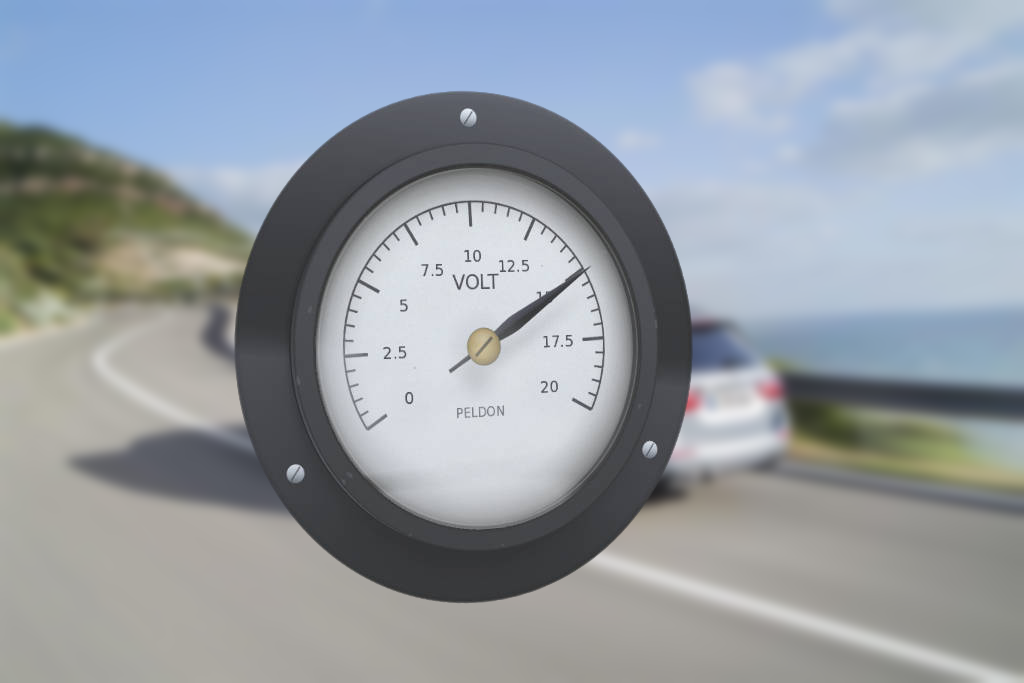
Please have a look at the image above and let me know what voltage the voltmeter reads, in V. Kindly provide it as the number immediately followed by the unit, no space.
15V
